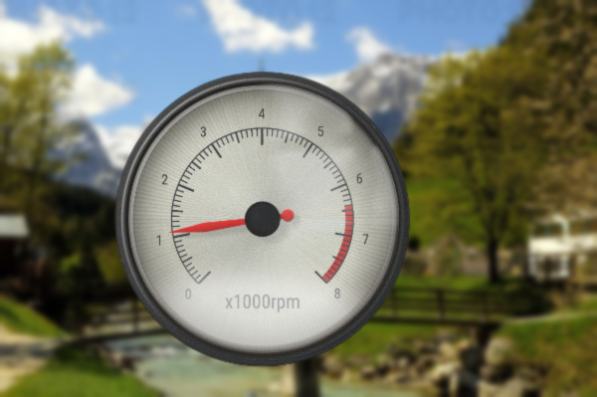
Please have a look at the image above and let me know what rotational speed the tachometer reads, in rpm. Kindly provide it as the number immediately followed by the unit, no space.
1100rpm
